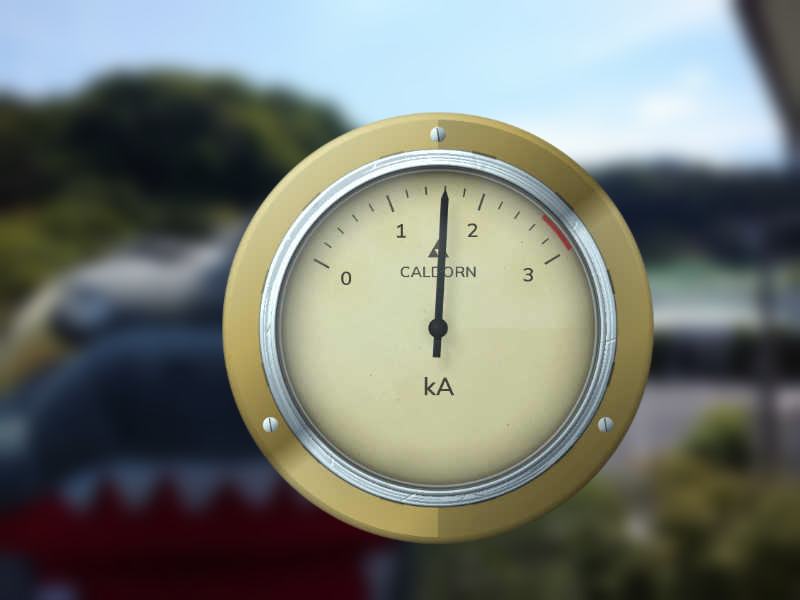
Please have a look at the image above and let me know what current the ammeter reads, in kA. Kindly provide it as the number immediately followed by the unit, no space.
1.6kA
